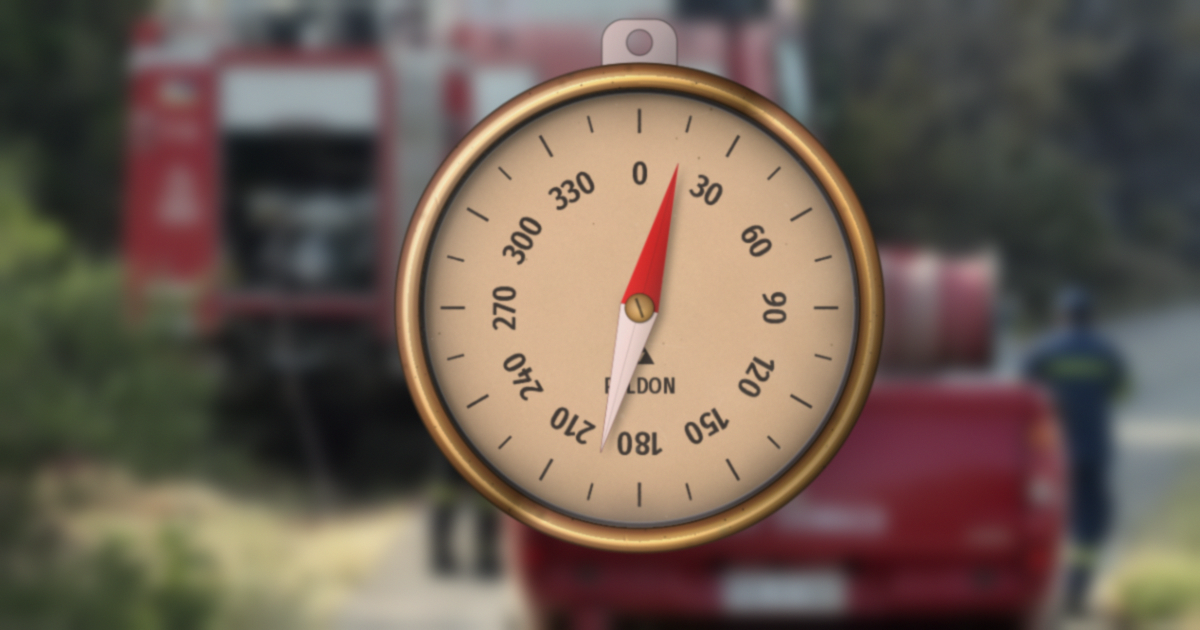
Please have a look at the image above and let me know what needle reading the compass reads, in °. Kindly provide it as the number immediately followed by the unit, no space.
15°
